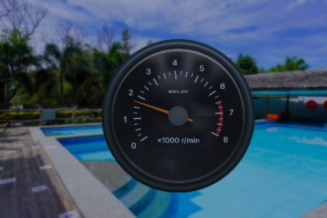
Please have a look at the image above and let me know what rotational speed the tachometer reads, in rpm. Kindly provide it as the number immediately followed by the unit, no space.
1750rpm
